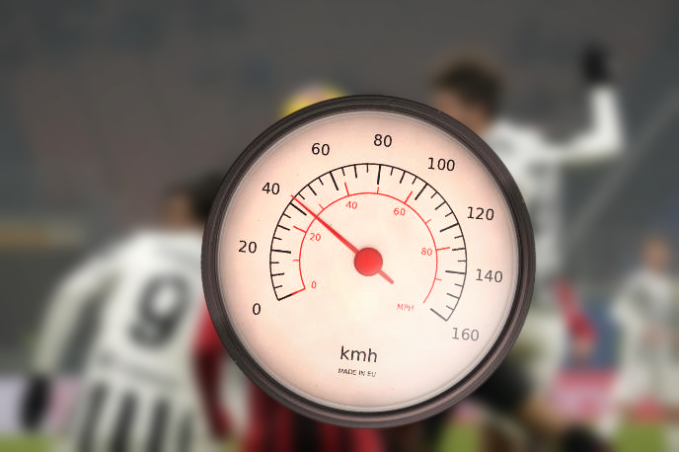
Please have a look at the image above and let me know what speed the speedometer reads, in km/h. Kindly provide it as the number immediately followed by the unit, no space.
42.5km/h
